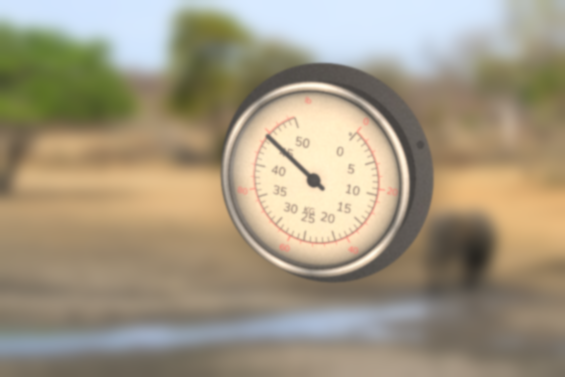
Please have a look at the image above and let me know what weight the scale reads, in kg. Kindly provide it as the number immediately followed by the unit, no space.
45kg
